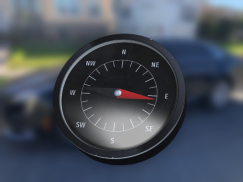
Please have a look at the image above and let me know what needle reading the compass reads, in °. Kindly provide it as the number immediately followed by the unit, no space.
97.5°
